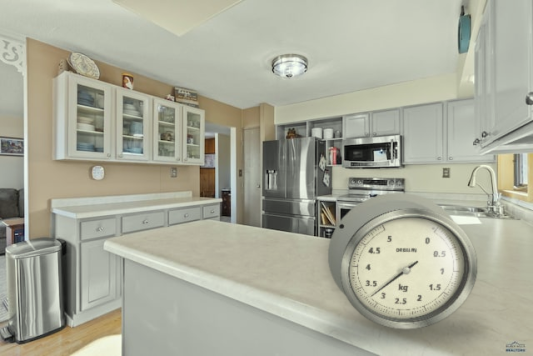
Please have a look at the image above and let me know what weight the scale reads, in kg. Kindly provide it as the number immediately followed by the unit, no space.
3.25kg
